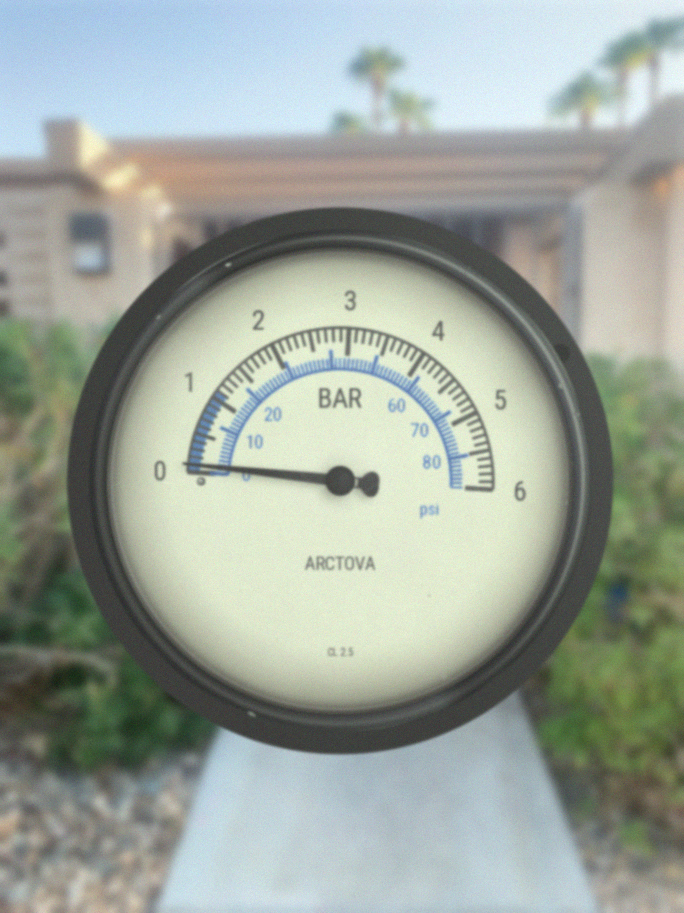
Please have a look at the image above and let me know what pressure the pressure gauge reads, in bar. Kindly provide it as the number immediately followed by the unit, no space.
0.1bar
